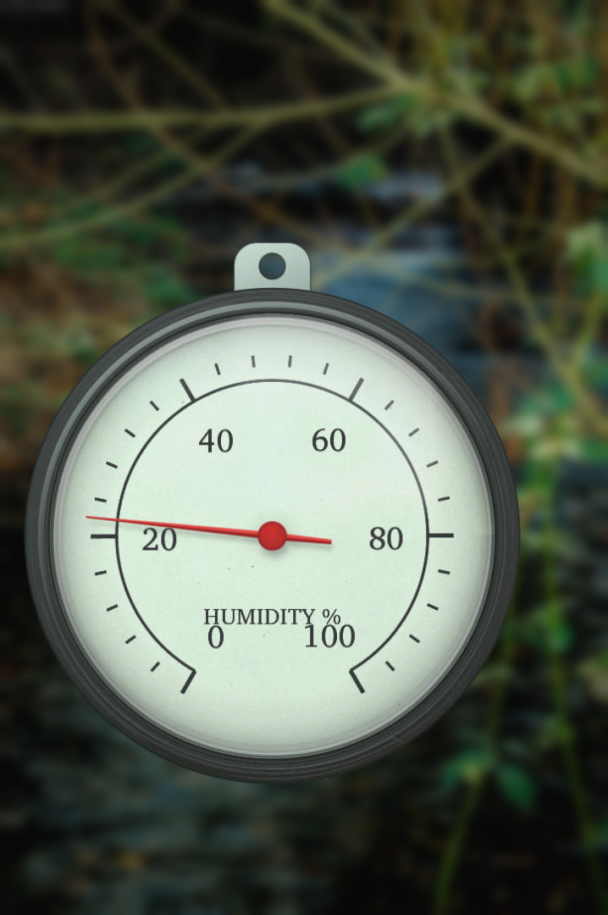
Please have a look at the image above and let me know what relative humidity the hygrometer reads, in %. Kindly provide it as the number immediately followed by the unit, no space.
22%
